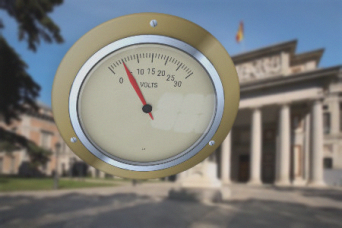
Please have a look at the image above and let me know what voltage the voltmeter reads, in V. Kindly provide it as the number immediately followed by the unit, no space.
5V
